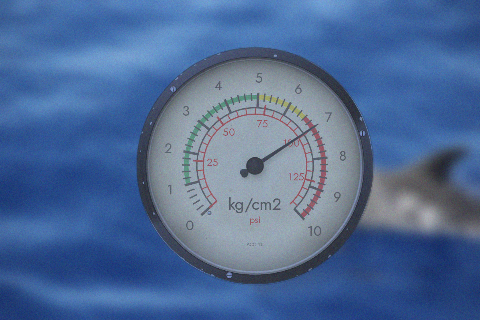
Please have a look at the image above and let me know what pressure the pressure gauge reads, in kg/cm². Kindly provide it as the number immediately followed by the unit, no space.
7kg/cm²
